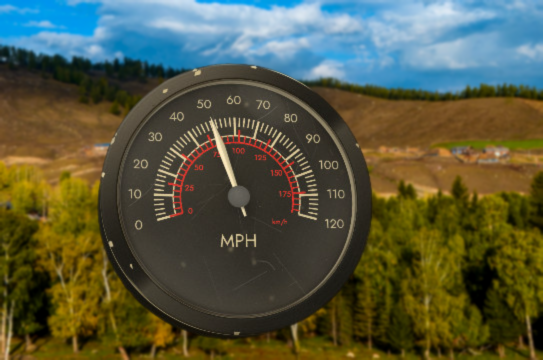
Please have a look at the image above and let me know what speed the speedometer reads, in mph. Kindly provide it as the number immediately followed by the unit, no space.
50mph
